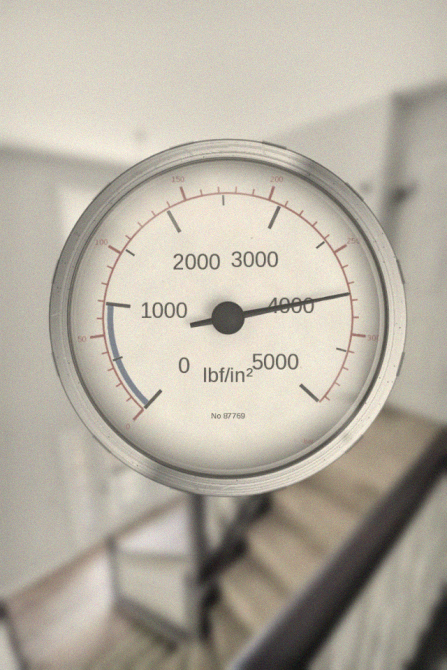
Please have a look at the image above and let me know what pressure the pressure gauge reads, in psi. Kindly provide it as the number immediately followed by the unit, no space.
4000psi
